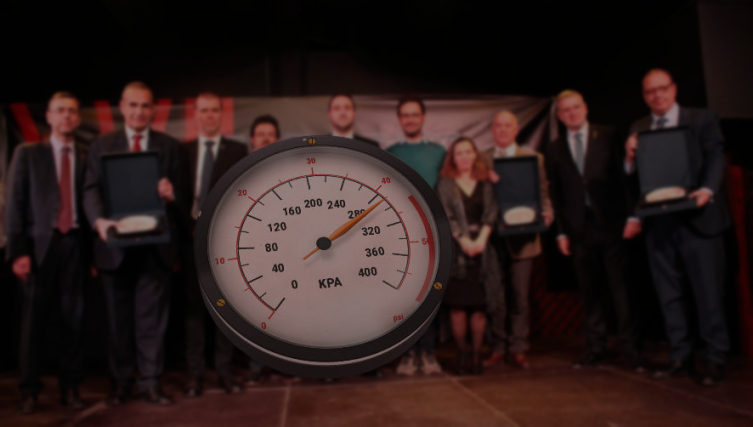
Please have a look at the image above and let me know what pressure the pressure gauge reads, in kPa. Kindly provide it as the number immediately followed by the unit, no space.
290kPa
